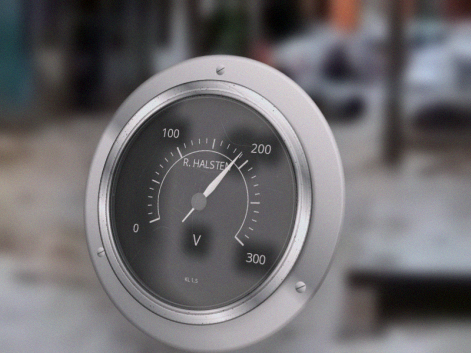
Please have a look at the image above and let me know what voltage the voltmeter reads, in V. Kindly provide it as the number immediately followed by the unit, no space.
190V
